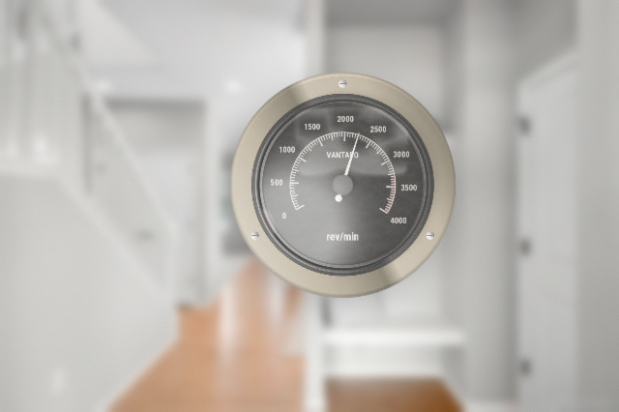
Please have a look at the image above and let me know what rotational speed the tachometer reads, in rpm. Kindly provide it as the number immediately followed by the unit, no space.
2250rpm
